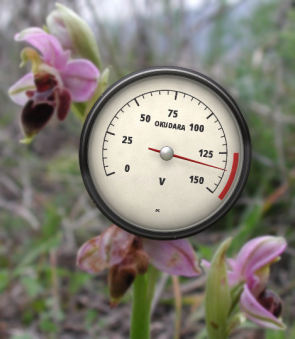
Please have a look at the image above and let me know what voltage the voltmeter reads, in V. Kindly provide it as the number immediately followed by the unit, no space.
135V
